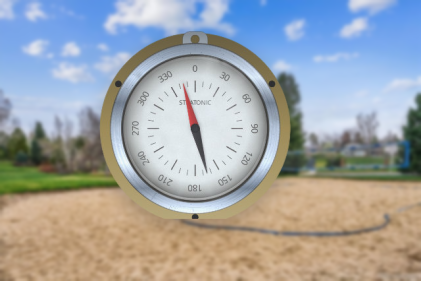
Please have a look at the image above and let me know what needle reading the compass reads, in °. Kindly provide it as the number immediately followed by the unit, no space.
345°
